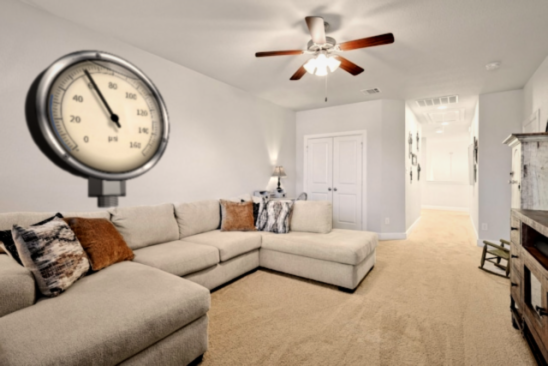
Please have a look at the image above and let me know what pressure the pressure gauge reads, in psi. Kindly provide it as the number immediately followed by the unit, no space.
60psi
